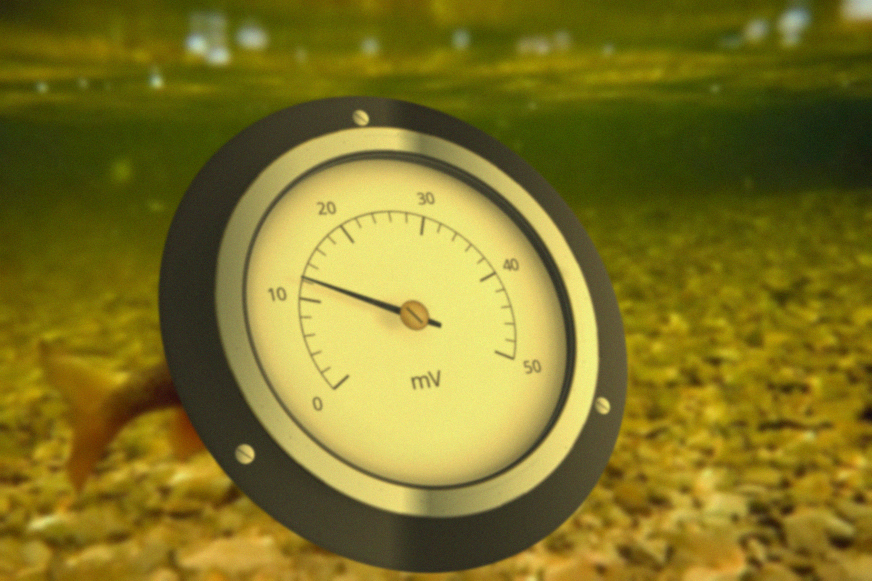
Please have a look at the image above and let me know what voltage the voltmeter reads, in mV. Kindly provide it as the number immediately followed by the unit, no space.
12mV
